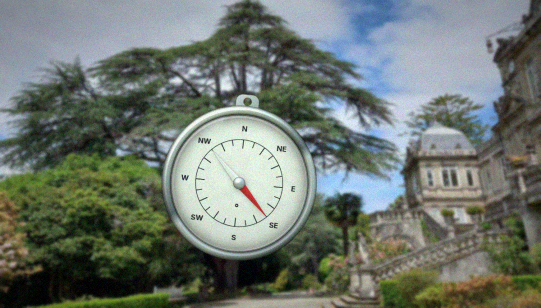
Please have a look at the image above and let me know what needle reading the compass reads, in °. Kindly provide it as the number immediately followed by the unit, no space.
135°
